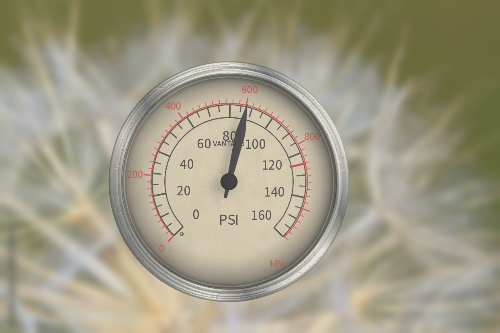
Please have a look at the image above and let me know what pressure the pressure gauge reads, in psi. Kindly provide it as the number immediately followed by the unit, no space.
87.5psi
